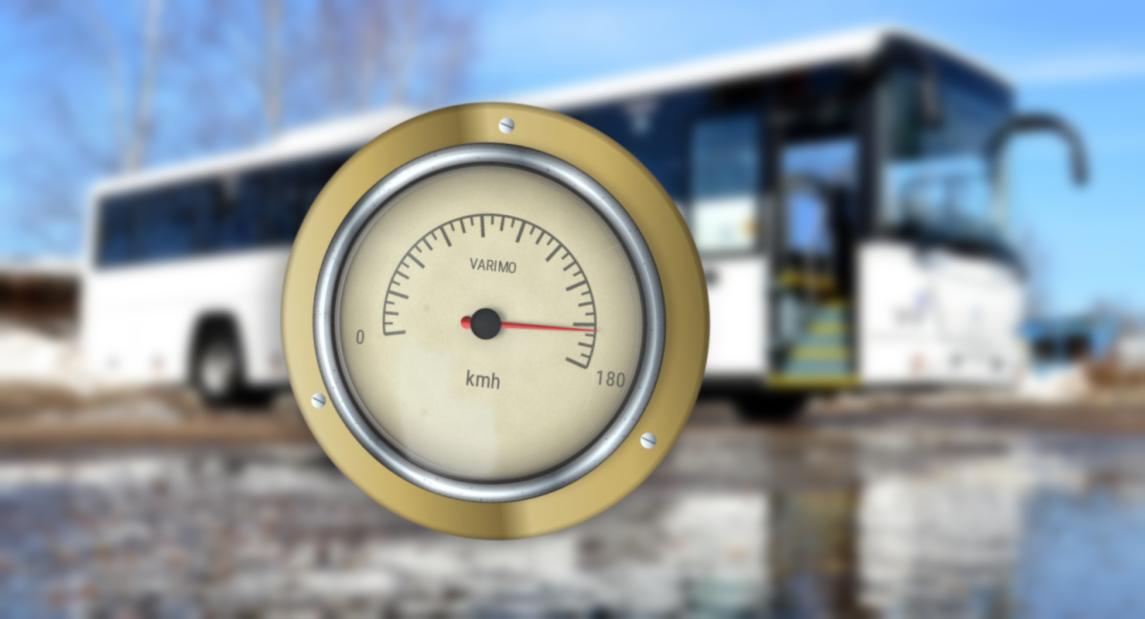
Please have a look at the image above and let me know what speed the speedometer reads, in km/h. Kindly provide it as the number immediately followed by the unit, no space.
162.5km/h
